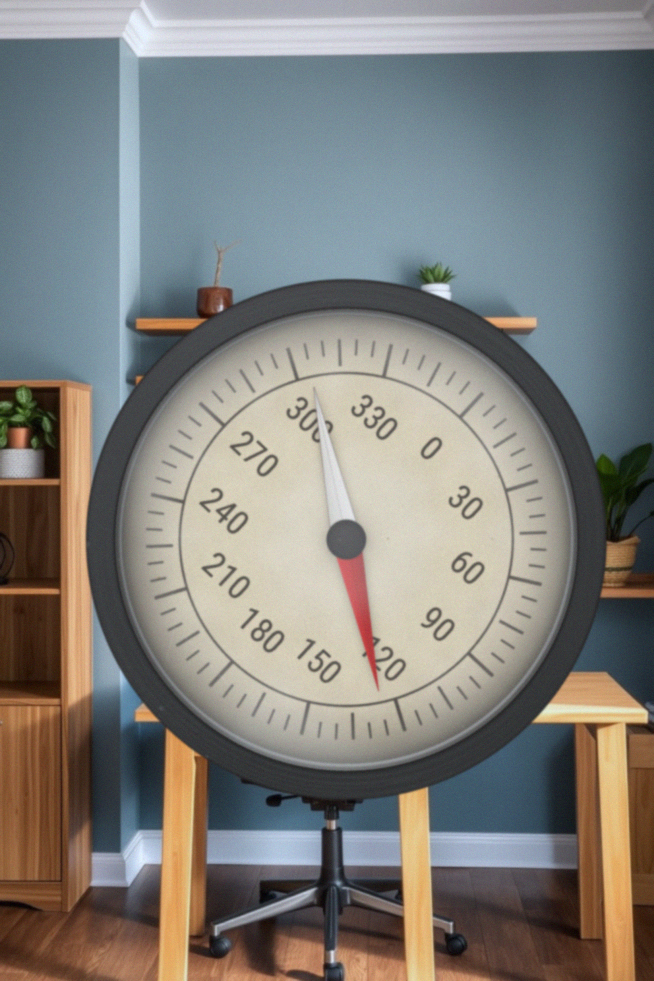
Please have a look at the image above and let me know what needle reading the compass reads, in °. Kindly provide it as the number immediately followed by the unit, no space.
125°
